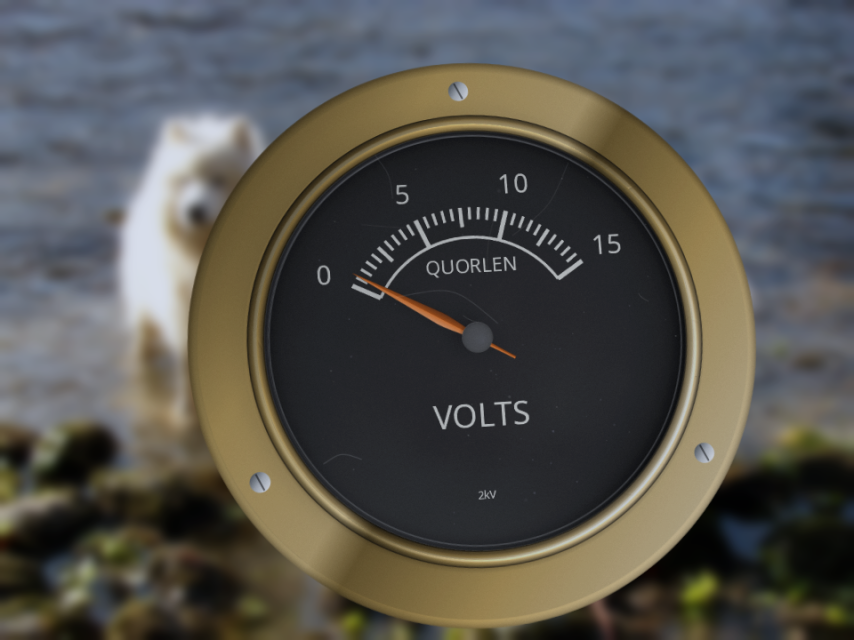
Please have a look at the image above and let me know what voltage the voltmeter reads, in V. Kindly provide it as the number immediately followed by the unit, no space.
0.5V
